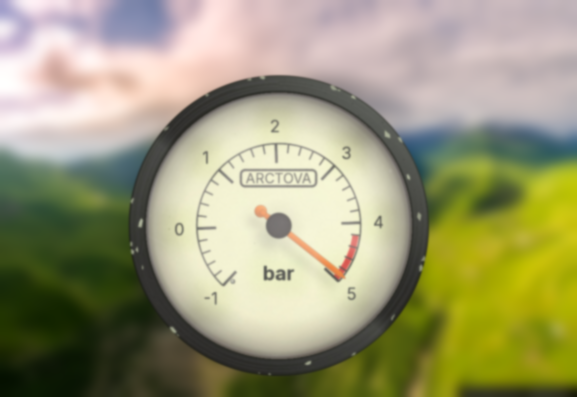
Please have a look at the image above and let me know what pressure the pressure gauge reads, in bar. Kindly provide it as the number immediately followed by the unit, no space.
4.9bar
